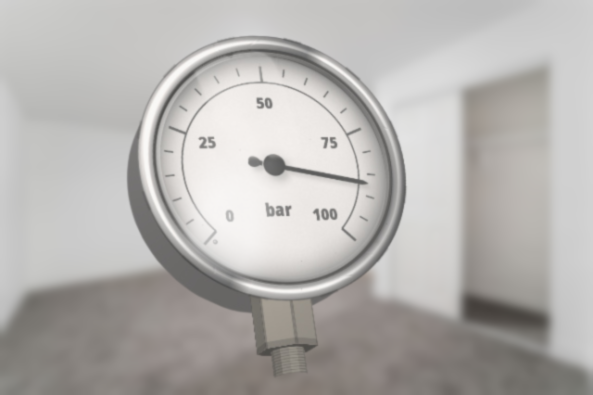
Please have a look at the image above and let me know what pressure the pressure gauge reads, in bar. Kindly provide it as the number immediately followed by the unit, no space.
87.5bar
